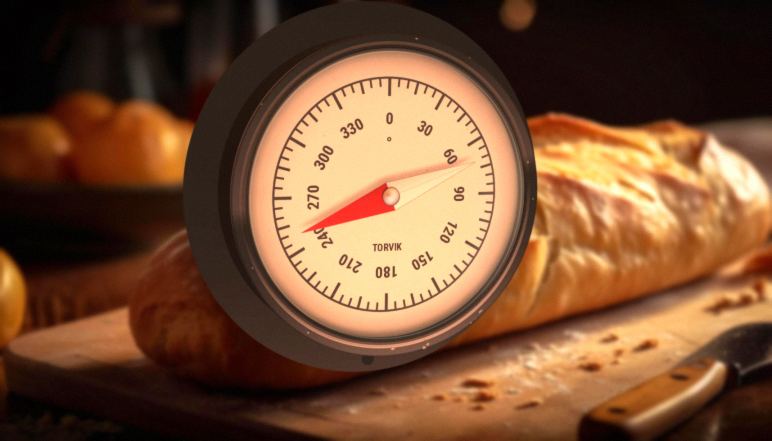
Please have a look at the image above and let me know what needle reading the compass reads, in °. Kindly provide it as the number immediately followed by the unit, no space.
250°
